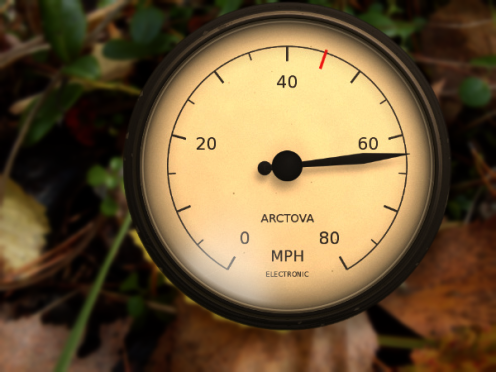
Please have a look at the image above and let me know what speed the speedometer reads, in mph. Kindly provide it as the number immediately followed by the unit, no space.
62.5mph
